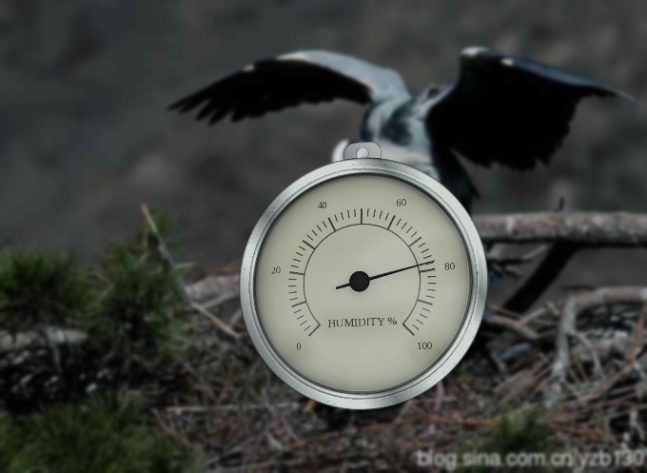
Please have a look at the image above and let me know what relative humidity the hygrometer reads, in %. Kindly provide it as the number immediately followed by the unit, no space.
78%
